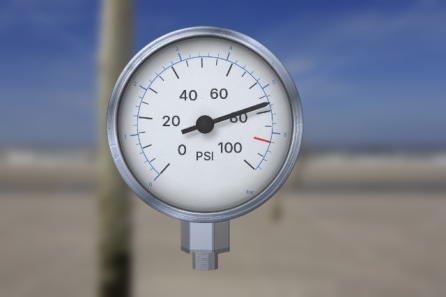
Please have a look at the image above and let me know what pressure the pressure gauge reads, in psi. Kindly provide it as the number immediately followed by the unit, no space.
77.5psi
